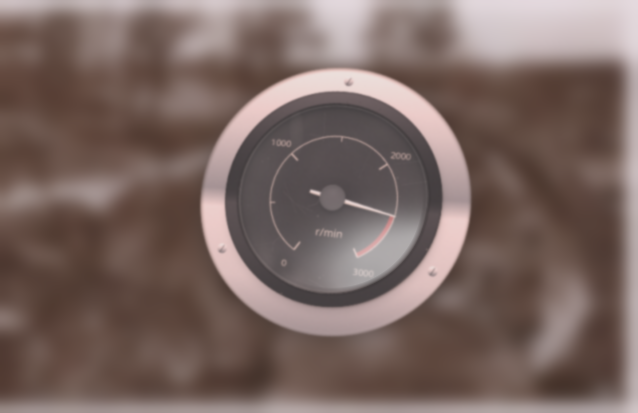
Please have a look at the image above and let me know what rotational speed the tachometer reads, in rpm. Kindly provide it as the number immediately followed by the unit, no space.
2500rpm
